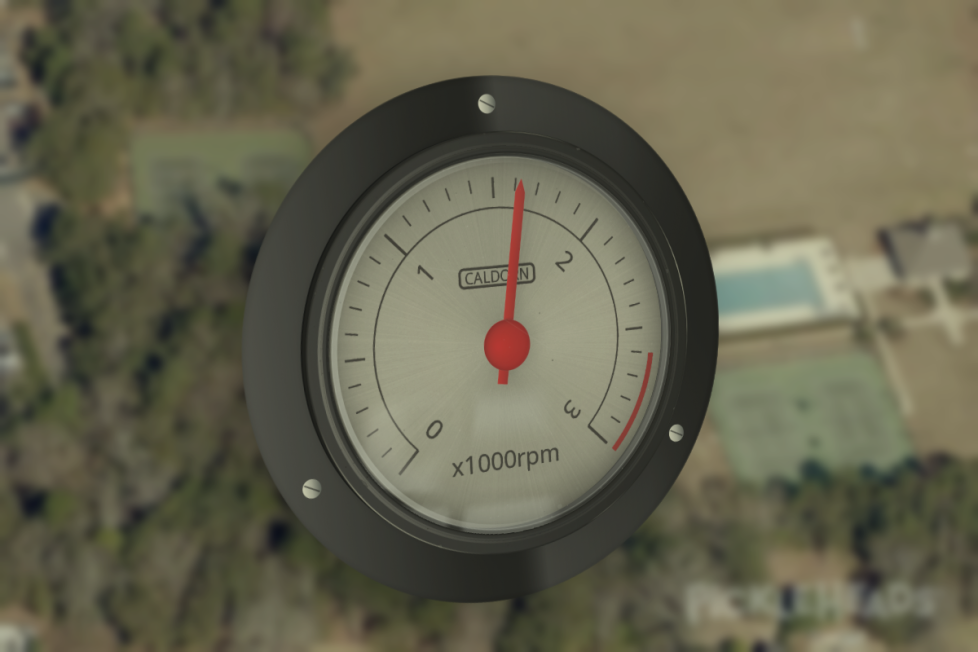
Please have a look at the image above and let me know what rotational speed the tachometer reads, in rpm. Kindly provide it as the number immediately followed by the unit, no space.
1600rpm
